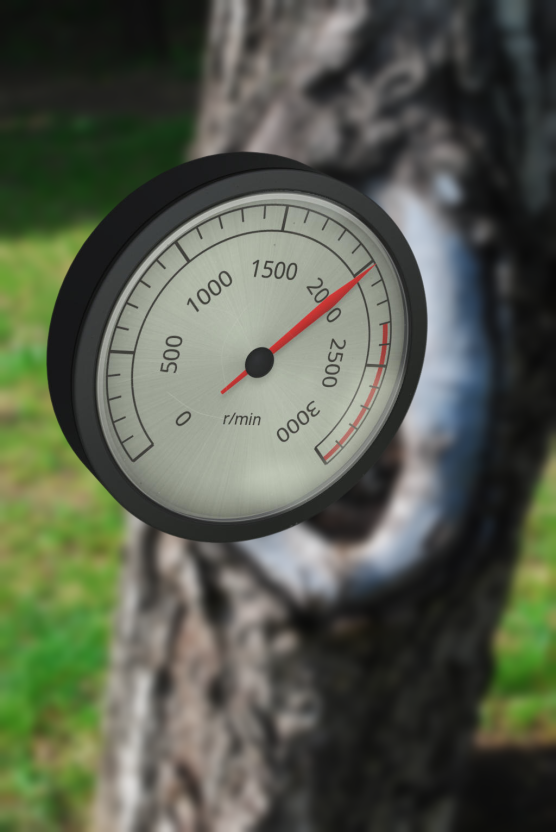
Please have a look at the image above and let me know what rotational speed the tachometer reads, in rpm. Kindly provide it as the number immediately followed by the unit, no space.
2000rpm
